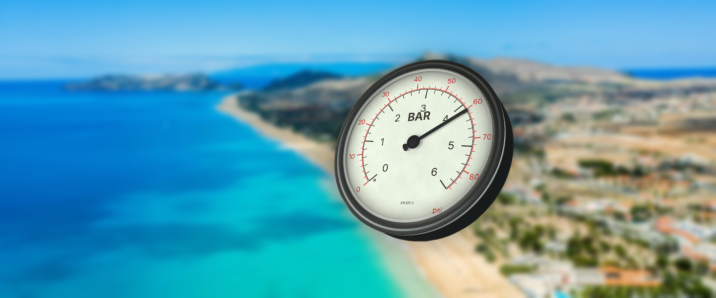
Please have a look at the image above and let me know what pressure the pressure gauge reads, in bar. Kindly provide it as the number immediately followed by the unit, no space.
4.2bar
